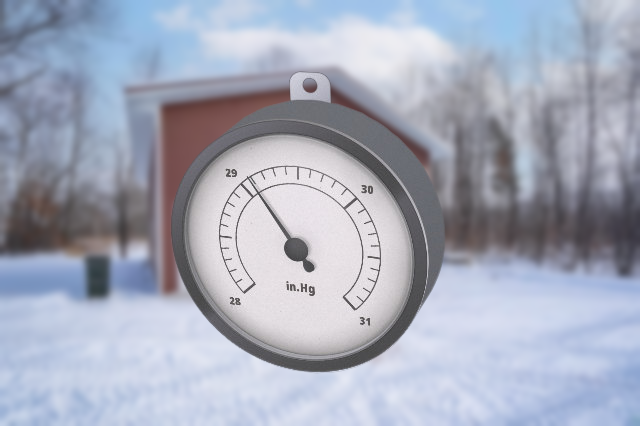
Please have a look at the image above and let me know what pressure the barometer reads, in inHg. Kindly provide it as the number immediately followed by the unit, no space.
29.1inHg
